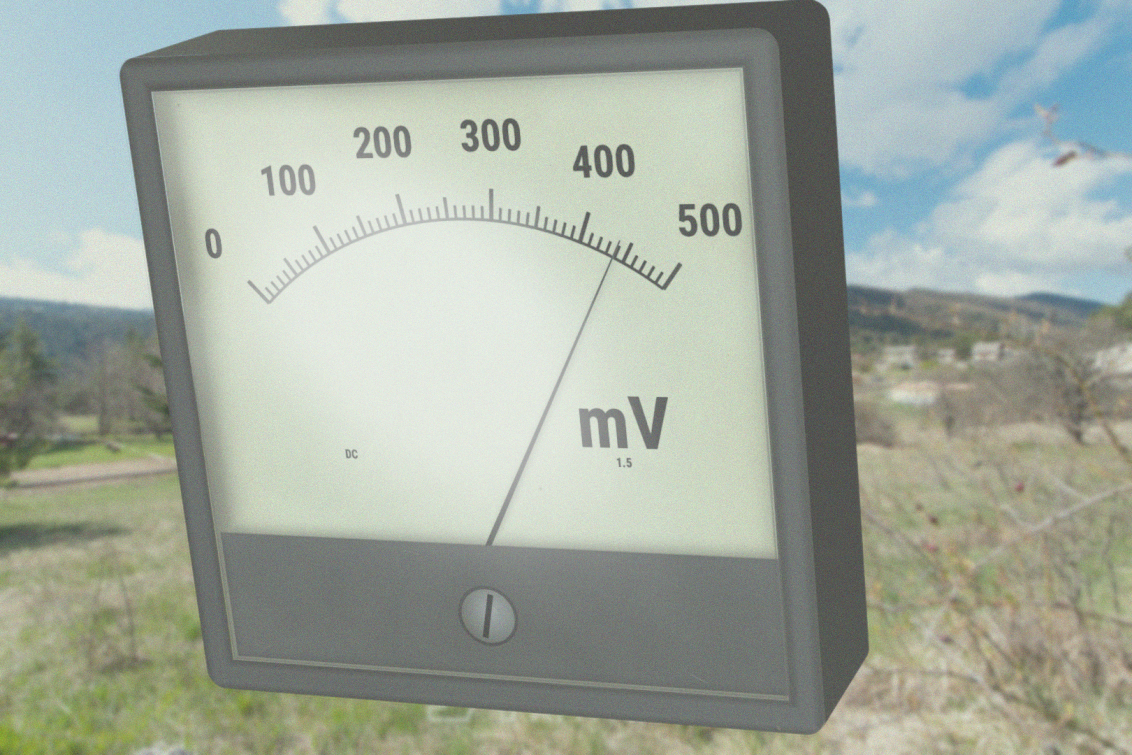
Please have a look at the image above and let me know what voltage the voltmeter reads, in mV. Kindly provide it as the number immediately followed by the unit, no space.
440mV
